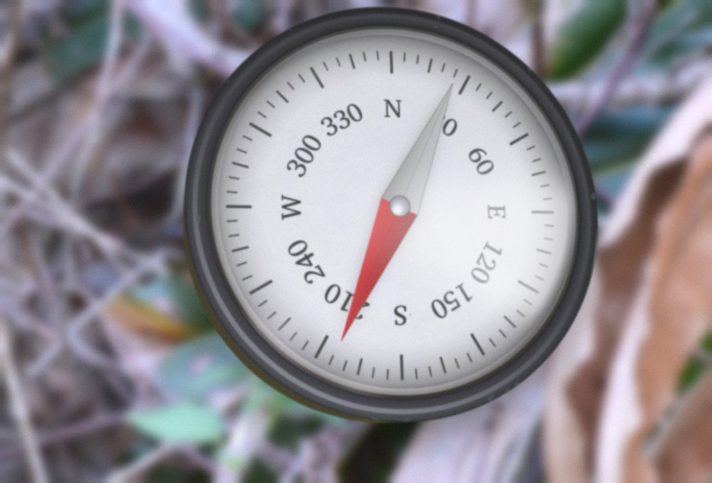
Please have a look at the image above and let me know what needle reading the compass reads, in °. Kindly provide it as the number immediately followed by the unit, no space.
205°
